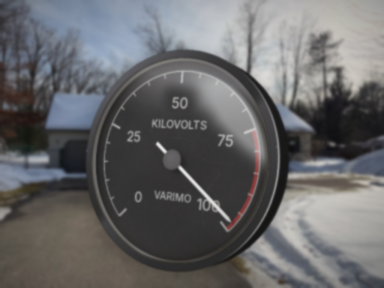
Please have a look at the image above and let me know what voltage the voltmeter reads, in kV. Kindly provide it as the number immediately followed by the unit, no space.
97.5kV
